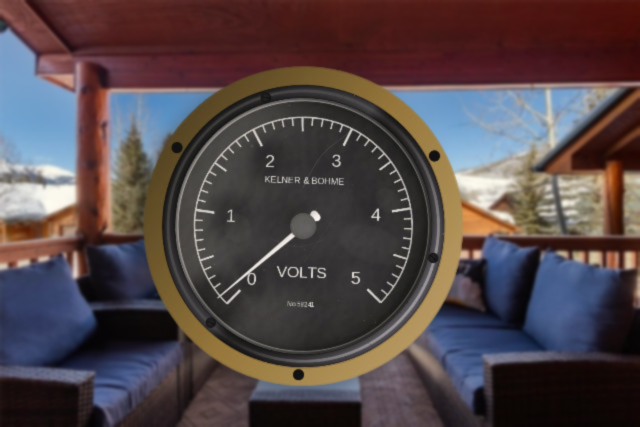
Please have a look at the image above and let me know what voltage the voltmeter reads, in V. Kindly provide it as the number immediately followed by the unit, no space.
0.1V
